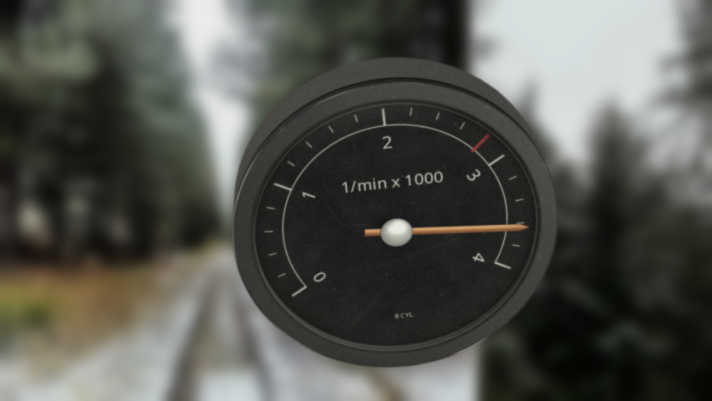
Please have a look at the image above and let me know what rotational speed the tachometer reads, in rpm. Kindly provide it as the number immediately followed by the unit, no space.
3600rpm
